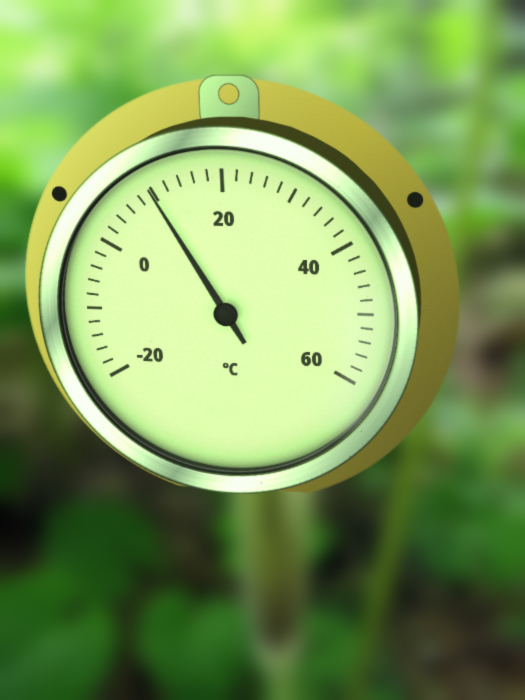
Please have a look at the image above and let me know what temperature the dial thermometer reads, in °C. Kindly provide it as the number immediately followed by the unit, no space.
10°C
